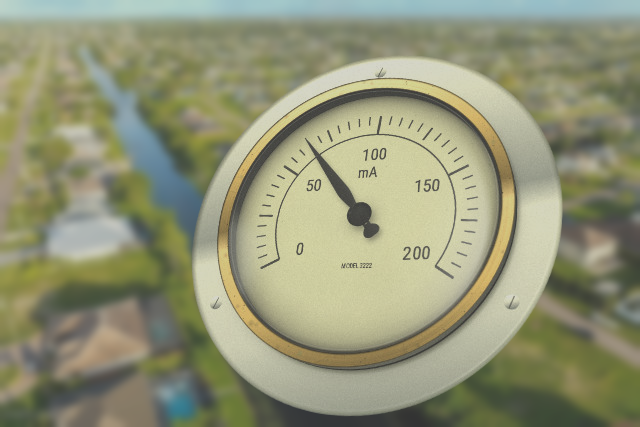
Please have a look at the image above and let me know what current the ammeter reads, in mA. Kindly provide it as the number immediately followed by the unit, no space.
65mA
